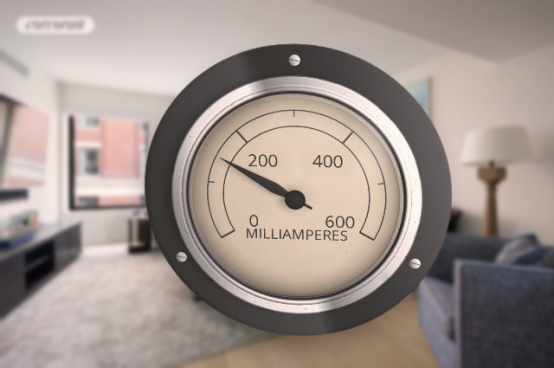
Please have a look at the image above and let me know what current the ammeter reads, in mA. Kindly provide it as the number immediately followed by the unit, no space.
150mA
